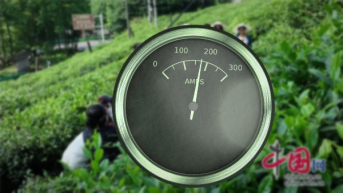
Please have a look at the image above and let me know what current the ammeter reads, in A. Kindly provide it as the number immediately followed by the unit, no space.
175A
